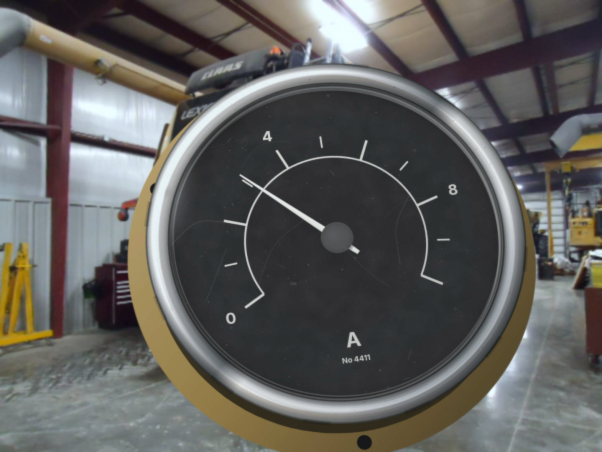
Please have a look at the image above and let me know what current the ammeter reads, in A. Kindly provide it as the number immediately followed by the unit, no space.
3A
